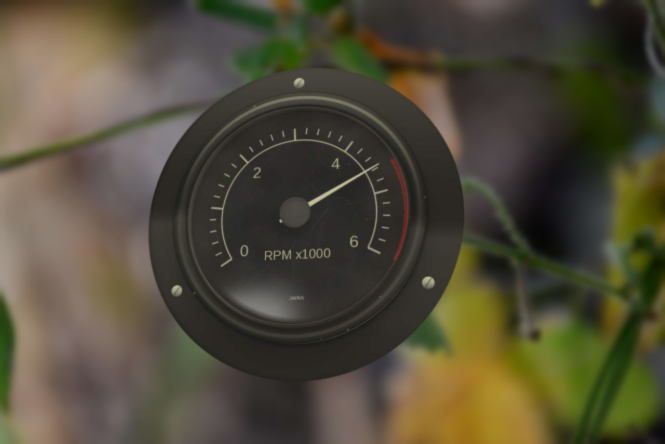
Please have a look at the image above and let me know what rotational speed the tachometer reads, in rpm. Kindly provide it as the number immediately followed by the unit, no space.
4600rpm
